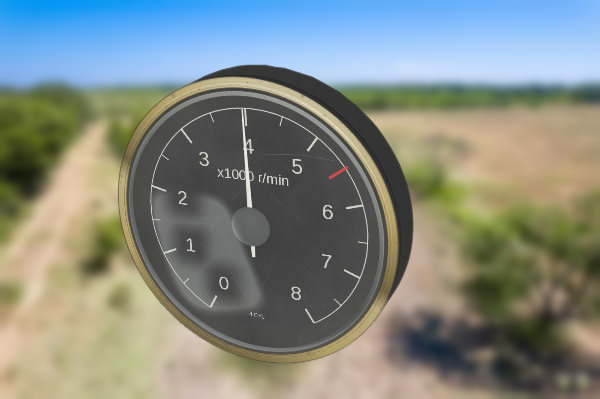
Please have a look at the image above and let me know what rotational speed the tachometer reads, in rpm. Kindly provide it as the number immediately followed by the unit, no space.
4000rpm
